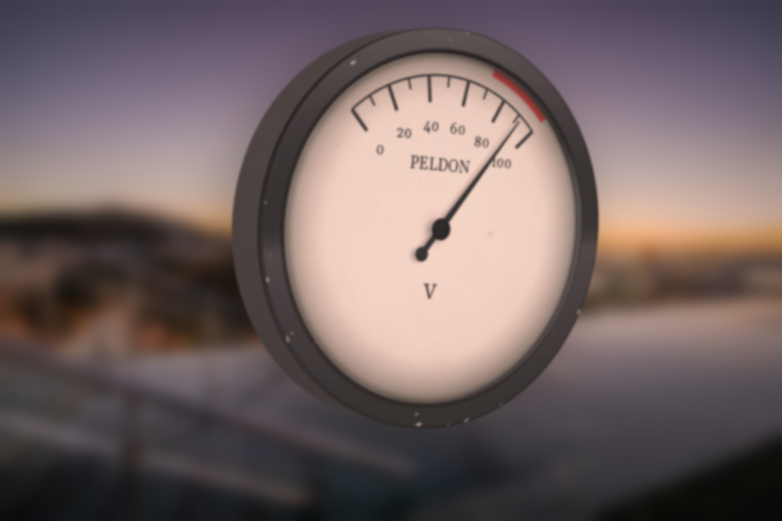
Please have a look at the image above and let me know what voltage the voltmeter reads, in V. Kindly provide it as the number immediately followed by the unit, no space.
90V
